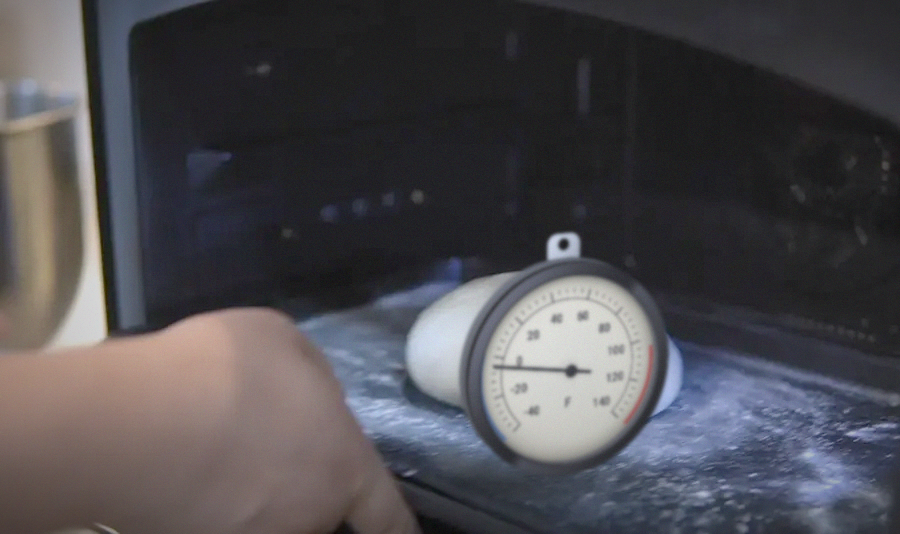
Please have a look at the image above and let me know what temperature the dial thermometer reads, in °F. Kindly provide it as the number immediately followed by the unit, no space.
-4°F
